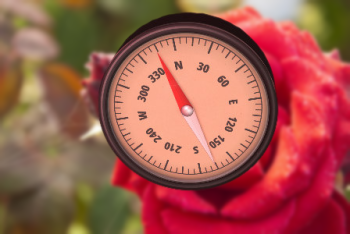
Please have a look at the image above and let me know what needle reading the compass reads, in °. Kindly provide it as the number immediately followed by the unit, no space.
345°
